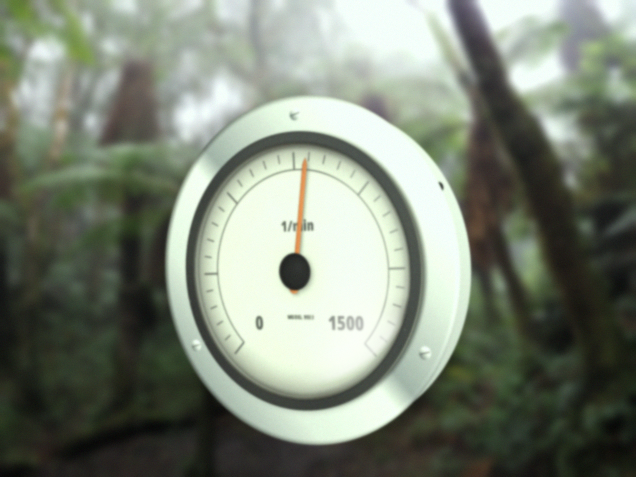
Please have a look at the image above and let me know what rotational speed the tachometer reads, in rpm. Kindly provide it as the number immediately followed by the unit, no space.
800rpm
